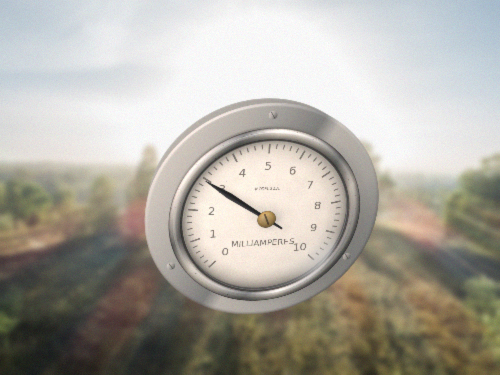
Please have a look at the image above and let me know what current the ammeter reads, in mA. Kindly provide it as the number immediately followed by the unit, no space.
3mA
